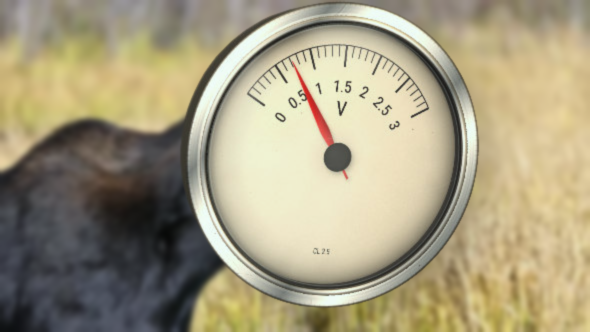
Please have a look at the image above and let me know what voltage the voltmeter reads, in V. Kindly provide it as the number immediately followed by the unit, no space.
0.7V
